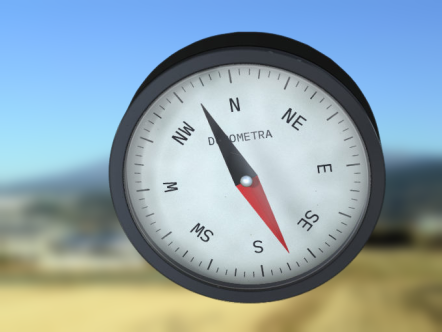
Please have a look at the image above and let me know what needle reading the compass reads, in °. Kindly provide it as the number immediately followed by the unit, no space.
160°
